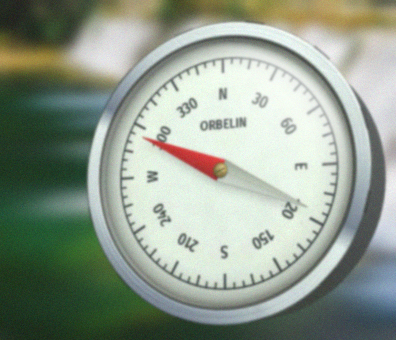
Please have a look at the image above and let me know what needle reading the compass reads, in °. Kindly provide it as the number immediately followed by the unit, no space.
295°
